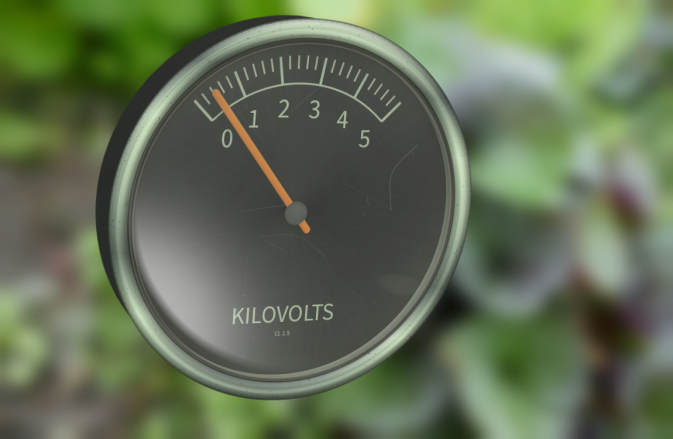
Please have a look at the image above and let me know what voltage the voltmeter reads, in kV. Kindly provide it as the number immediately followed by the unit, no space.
0.4kV
